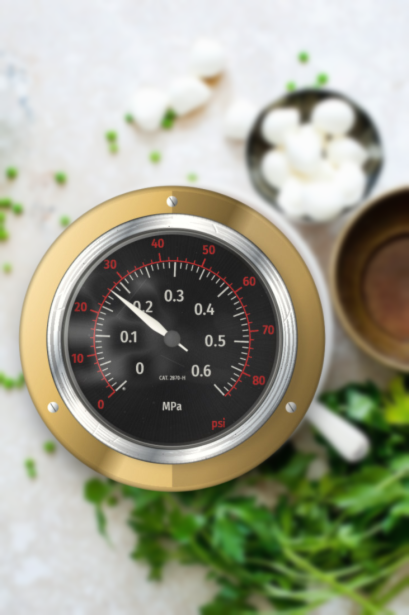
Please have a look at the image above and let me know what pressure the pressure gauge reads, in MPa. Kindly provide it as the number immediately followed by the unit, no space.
0.18MPa
